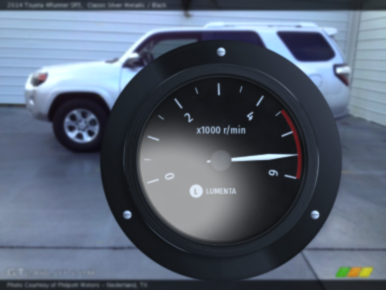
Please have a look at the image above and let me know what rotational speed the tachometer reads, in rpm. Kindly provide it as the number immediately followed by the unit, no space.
5500rpm
